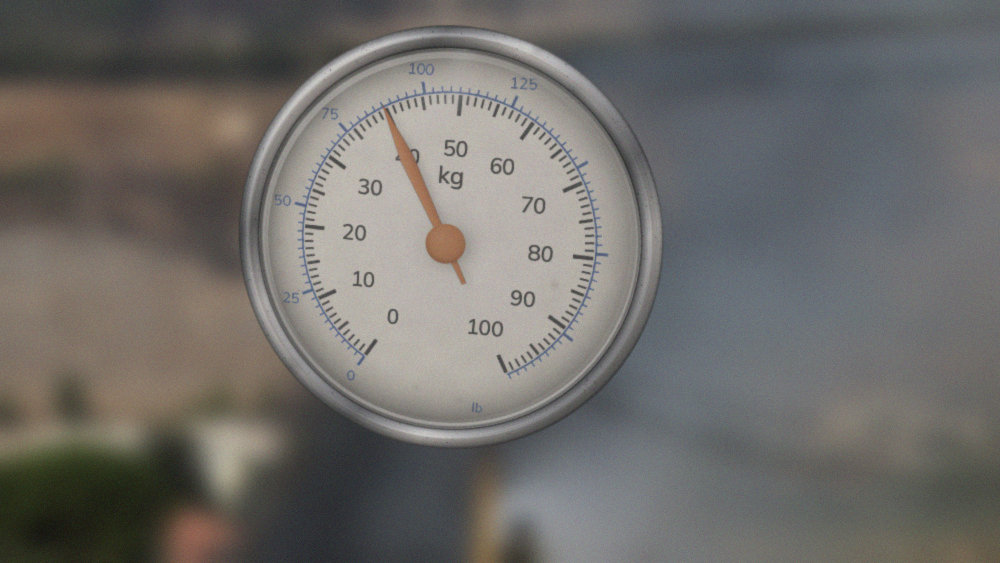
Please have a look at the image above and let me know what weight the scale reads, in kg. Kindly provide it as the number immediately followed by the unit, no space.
40kg
